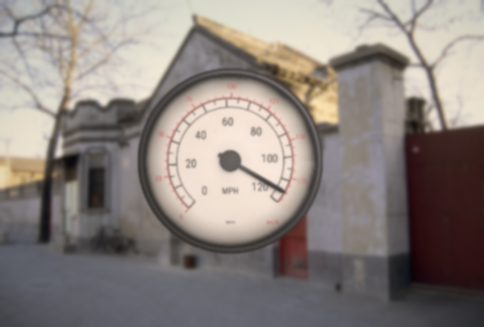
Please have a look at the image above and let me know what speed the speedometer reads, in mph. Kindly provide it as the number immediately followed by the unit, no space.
115mph
